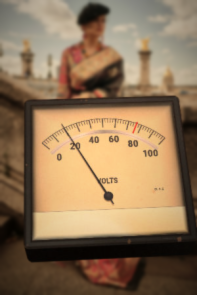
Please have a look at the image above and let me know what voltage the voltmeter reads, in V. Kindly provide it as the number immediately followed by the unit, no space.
20V
